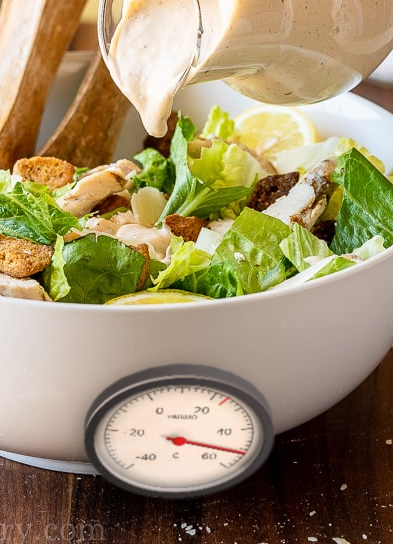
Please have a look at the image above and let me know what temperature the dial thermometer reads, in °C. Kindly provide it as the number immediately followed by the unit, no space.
50°C
